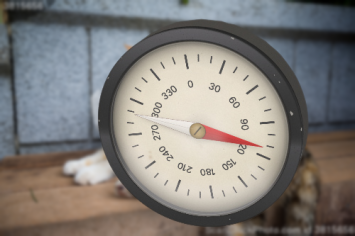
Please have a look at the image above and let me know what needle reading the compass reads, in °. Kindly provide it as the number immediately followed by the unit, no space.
110°
